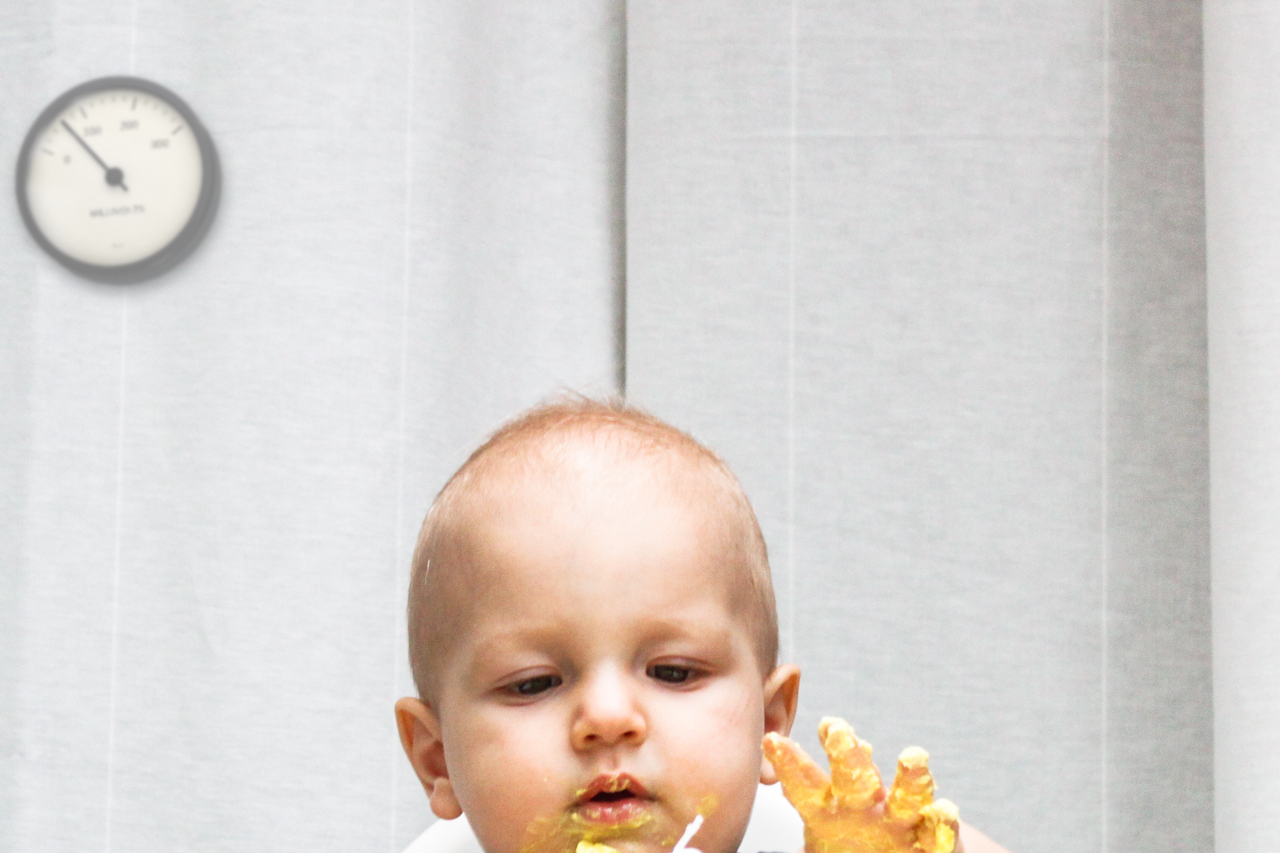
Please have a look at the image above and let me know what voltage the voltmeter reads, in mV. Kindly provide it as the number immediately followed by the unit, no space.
60mV
